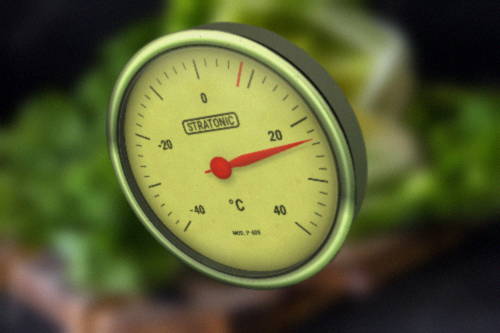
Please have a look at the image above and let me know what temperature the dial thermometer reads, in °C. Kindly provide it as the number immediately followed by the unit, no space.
23°C
